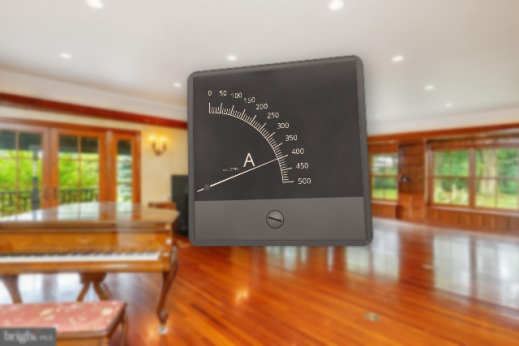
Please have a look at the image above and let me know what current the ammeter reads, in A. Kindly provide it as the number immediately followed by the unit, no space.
400A
